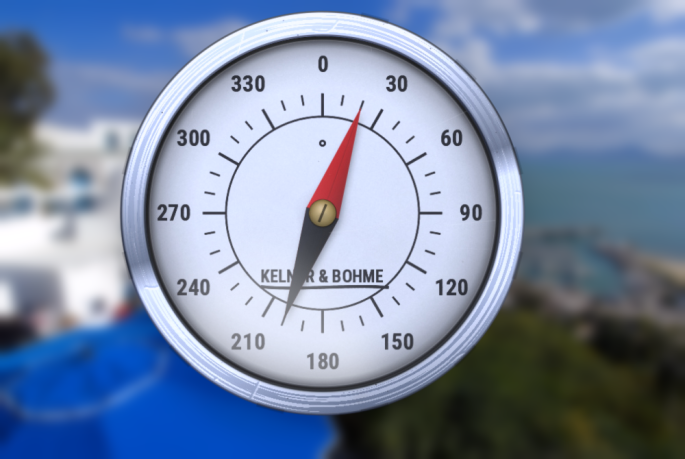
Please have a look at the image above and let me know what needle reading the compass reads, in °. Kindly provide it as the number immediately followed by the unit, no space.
20°
